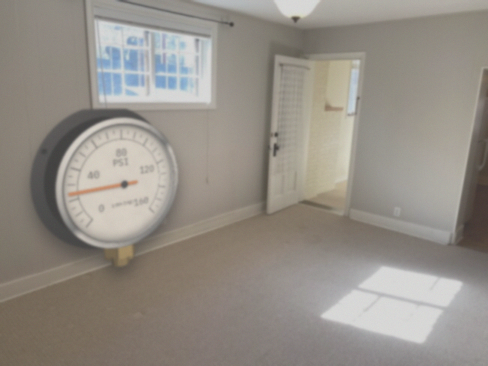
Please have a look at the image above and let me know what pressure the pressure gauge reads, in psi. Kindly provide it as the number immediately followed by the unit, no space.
25psi
